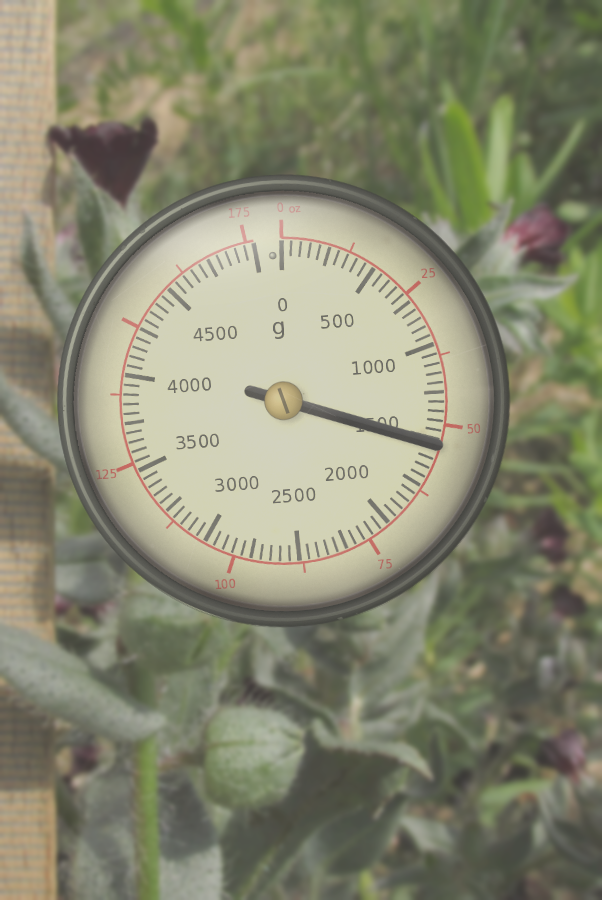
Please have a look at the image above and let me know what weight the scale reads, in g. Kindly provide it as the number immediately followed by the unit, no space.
1525g
